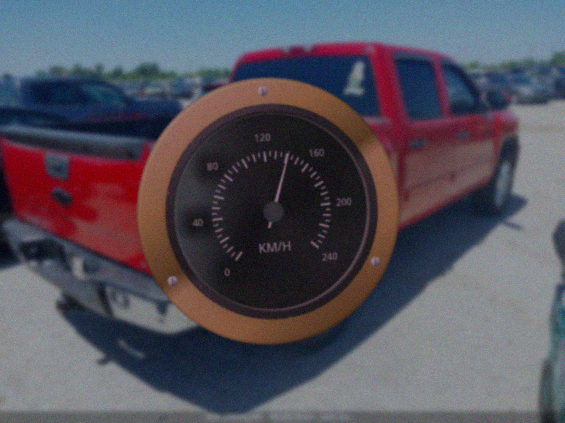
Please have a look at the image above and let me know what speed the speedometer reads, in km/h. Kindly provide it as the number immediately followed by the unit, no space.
140km/h
